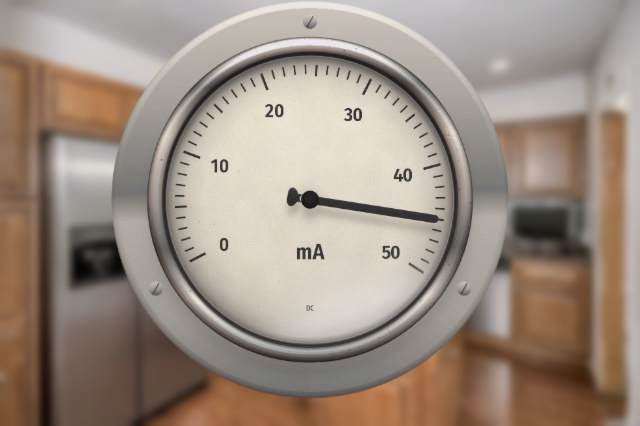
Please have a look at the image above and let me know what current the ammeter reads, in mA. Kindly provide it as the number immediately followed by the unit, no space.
45mA
